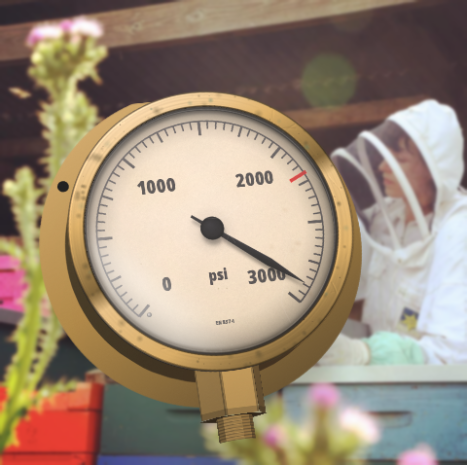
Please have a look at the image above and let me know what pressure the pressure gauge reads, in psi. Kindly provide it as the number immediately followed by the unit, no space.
2900psi
